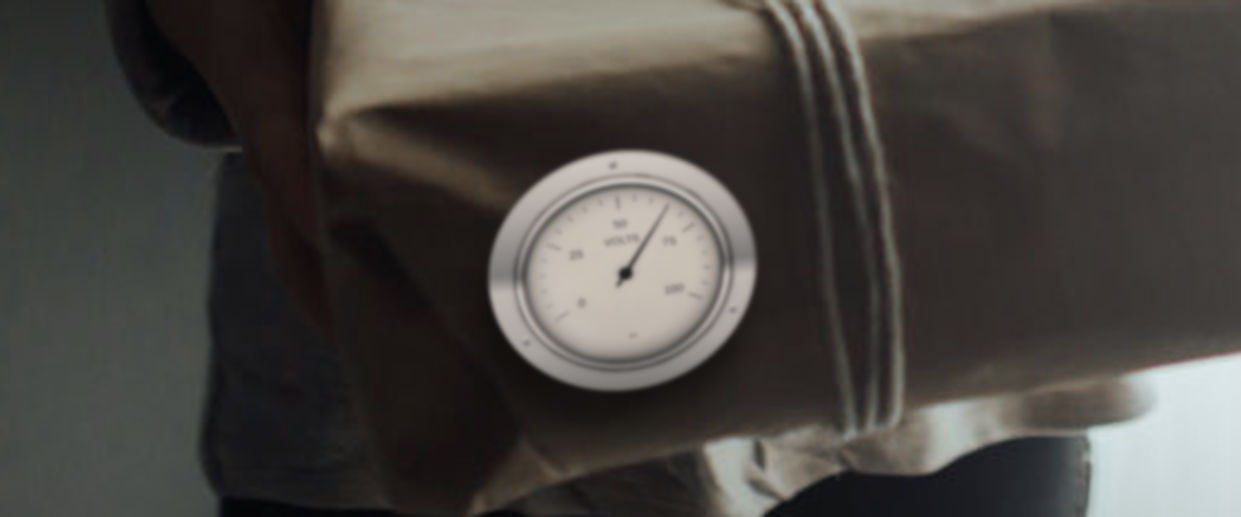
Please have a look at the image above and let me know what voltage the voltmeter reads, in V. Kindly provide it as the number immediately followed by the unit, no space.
65V
